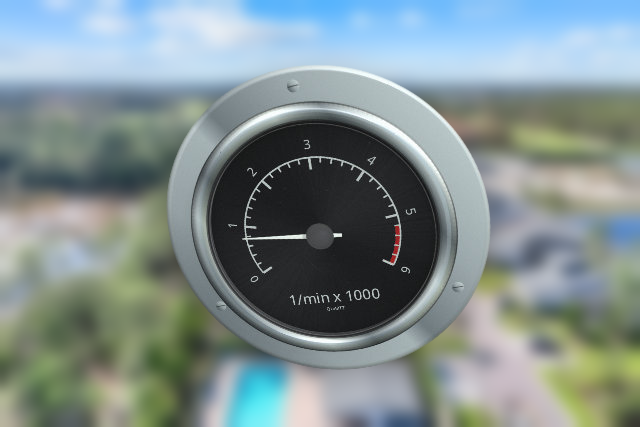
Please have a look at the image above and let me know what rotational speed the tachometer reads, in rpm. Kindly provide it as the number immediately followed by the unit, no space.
800rpm
